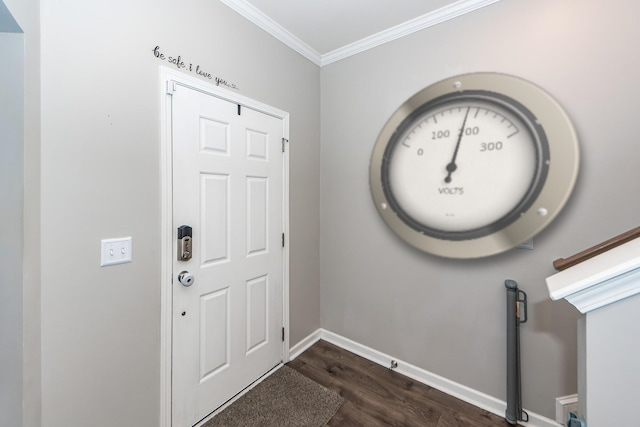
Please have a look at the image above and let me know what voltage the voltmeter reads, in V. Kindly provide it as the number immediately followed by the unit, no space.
180V
